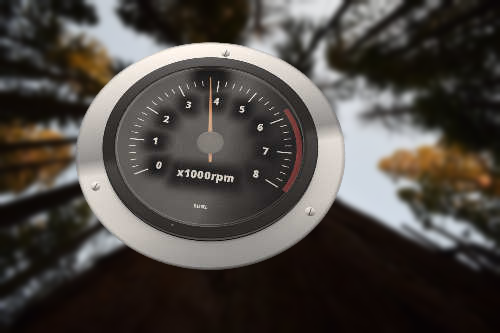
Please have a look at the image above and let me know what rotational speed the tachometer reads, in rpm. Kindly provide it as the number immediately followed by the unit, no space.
3800rpm
